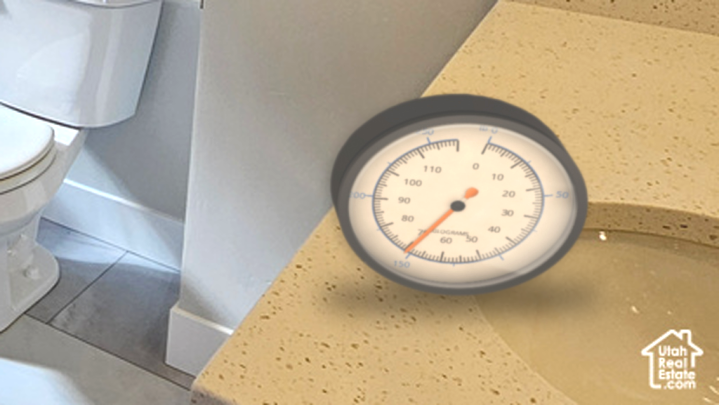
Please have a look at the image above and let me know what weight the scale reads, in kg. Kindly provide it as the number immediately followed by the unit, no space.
70kg
